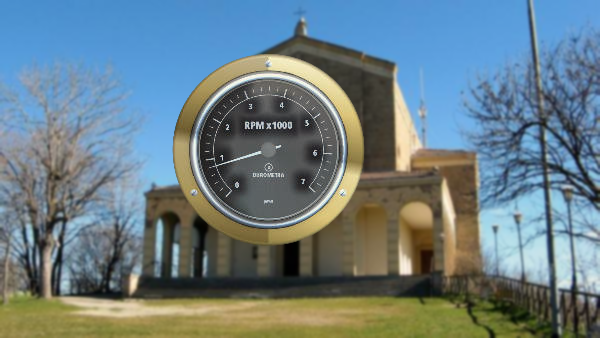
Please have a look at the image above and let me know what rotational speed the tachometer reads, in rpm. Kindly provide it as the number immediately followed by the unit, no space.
800rpm
